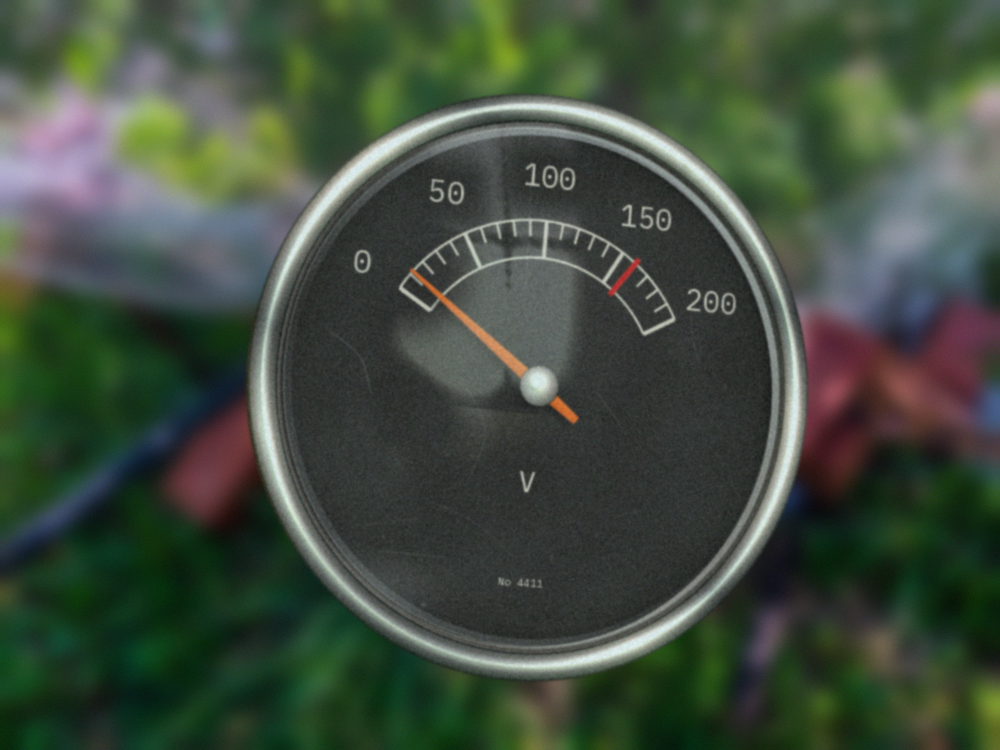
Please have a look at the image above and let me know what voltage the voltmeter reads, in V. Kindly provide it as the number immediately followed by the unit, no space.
10V
